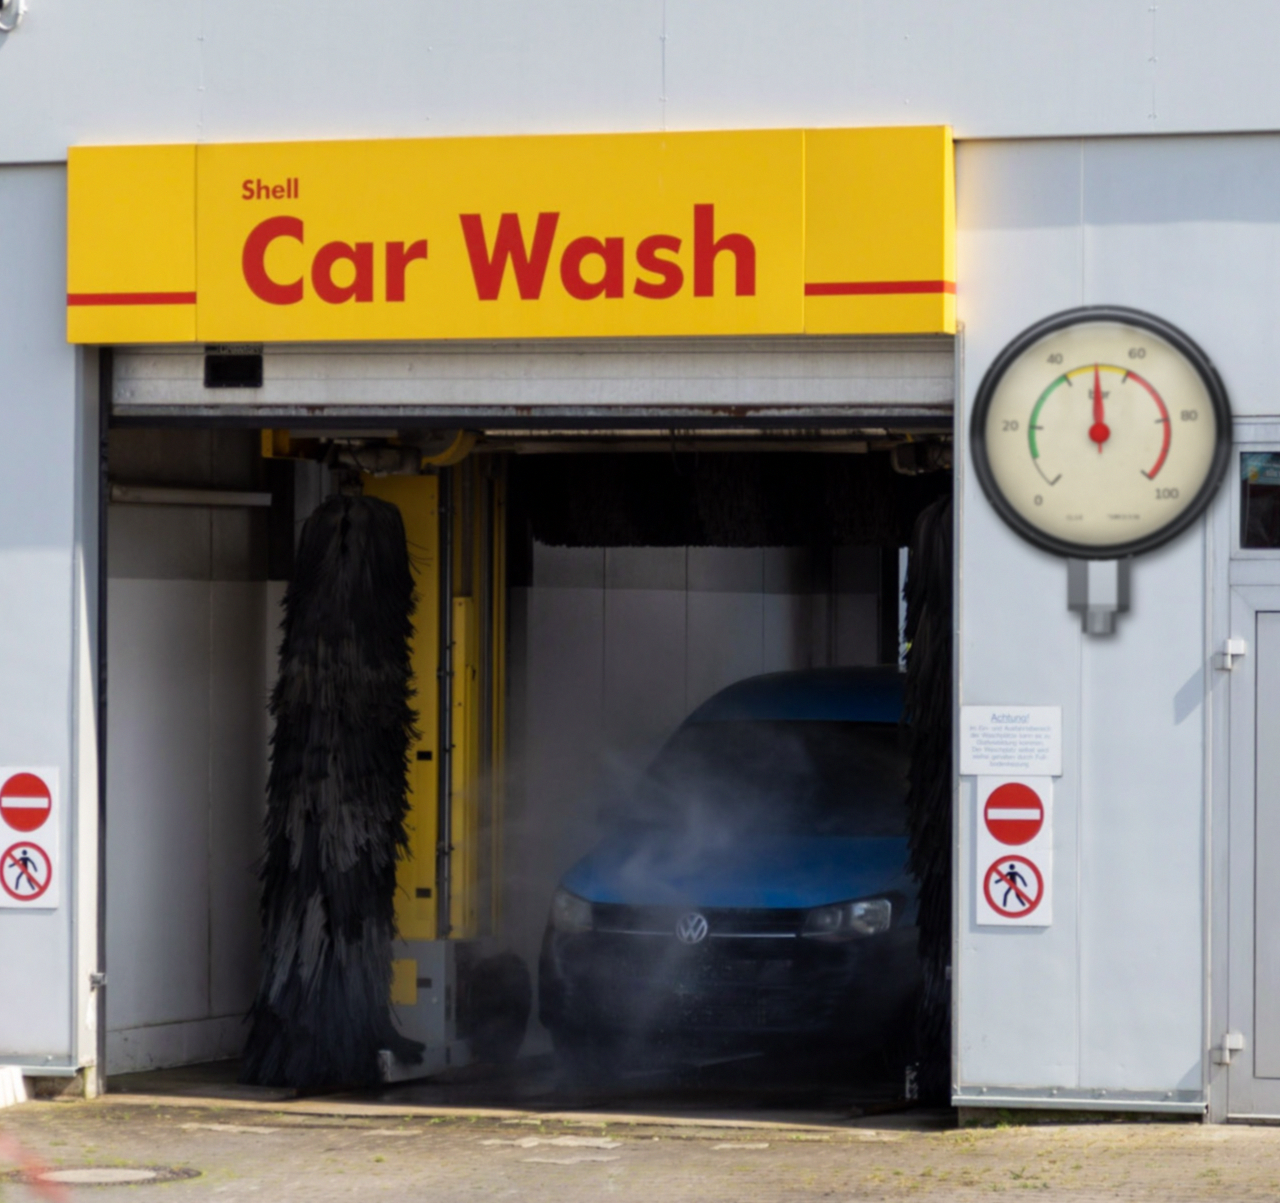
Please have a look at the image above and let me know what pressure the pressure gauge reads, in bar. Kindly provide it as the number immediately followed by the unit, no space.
50bar
